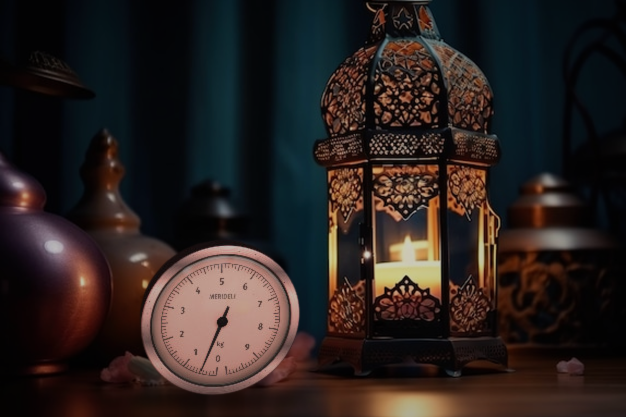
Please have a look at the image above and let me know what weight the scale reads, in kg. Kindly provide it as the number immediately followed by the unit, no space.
0.5kg
